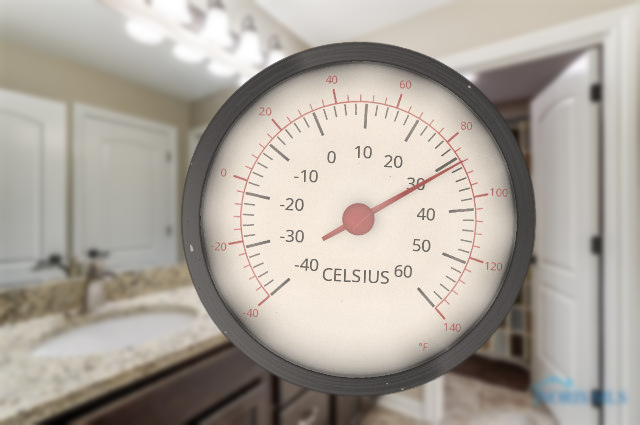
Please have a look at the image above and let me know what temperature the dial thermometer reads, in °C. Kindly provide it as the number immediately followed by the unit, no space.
31°C
